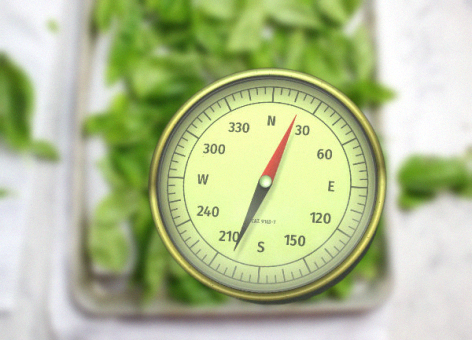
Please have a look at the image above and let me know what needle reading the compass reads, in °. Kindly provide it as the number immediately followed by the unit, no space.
20°
